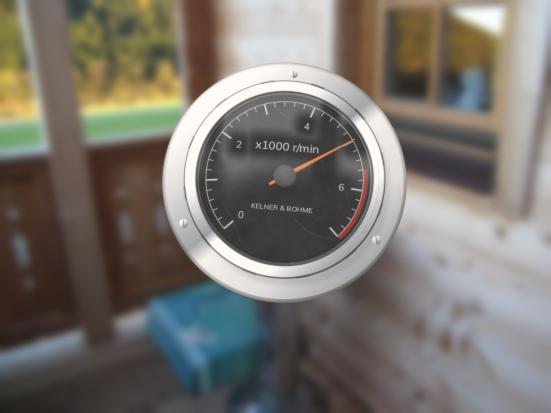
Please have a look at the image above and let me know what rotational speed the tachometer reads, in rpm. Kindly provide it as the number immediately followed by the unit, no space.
5000rpm
